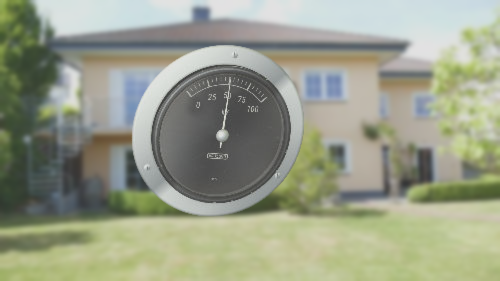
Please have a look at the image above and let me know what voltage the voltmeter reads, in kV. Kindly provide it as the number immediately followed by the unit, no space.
50kV
